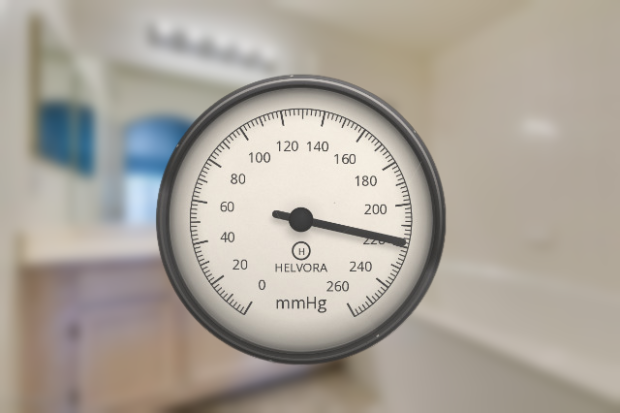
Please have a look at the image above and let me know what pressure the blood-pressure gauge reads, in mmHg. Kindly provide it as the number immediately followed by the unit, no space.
218mmHg
